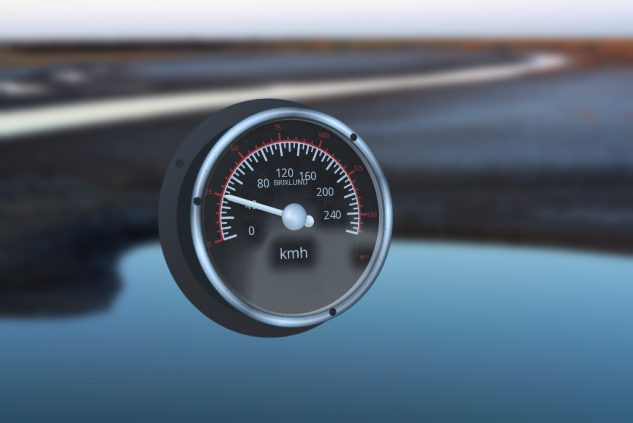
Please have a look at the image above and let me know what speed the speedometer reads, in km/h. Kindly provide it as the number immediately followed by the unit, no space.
40km/h
